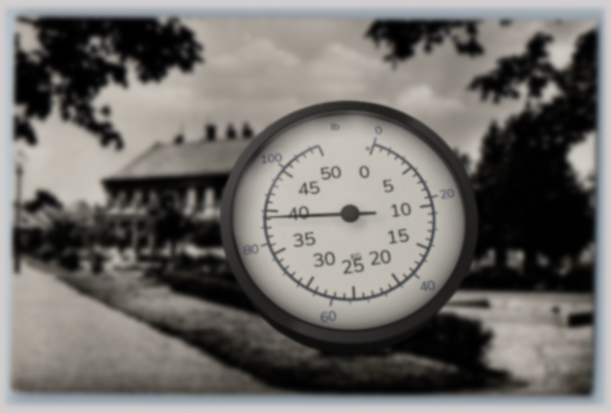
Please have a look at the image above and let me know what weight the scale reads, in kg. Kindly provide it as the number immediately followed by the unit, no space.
39kg
